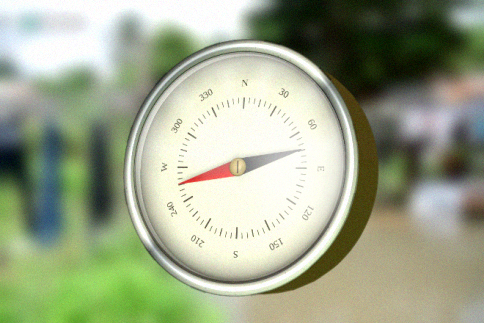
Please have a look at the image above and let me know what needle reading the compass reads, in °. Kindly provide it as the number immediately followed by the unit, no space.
255°
